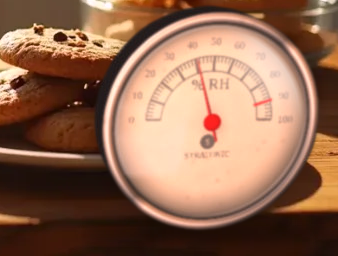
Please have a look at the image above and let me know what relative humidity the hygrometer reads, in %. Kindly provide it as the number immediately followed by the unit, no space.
40%
